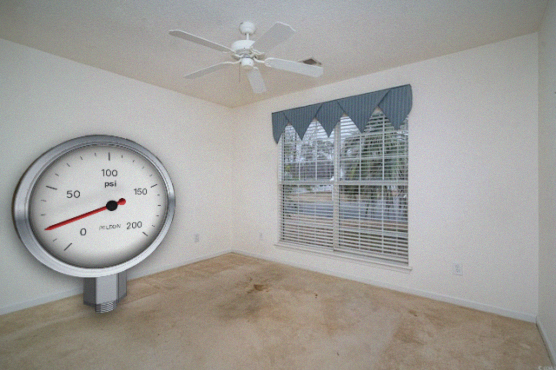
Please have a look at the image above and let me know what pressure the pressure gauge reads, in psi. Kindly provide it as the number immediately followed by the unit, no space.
20psi
